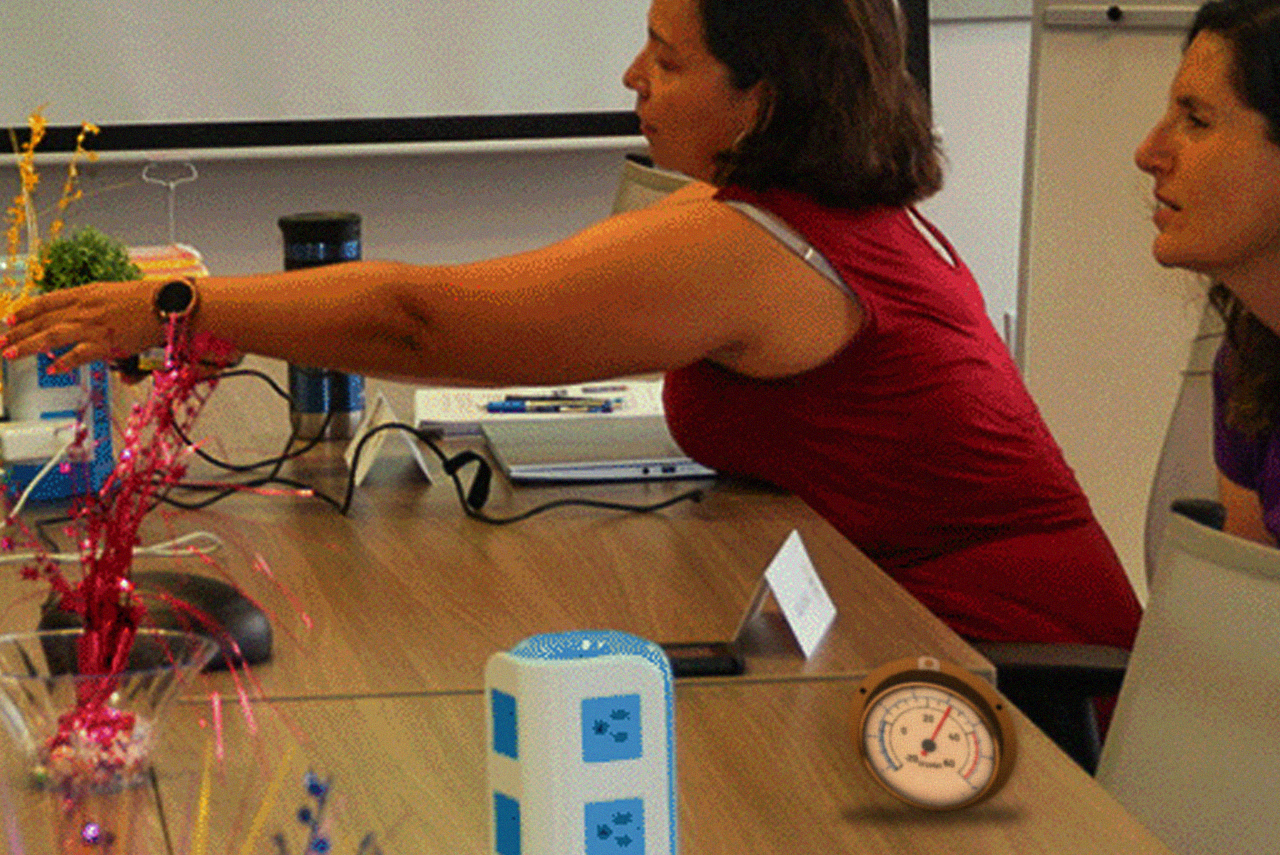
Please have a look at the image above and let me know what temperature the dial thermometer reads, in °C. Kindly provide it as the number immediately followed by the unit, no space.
28°C
